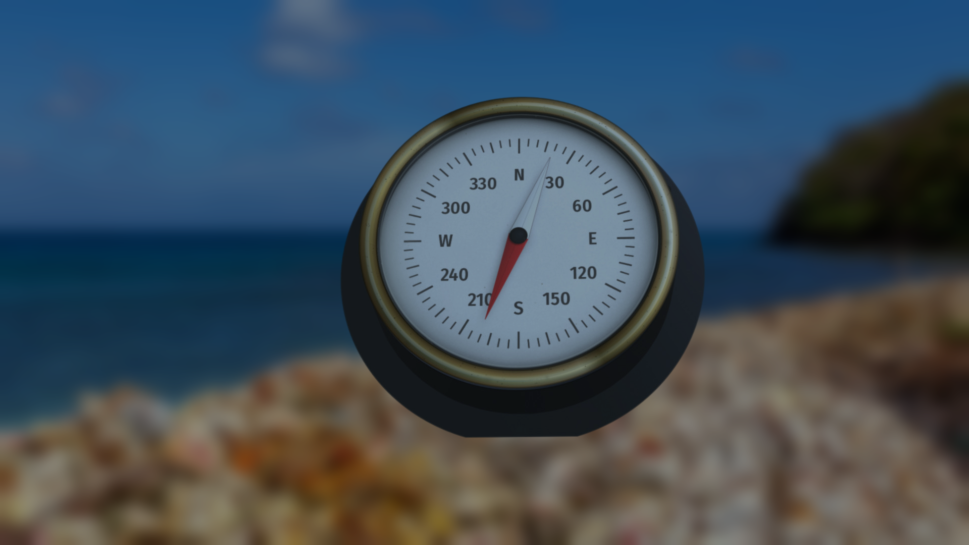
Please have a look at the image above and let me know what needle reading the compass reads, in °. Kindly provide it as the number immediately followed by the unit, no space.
200°
